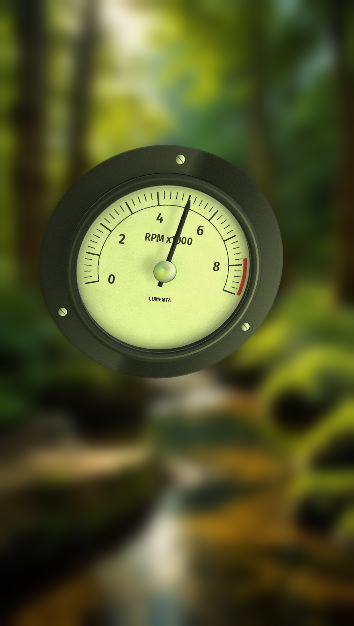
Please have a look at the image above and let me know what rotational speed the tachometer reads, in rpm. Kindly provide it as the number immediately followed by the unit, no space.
5000rpm
